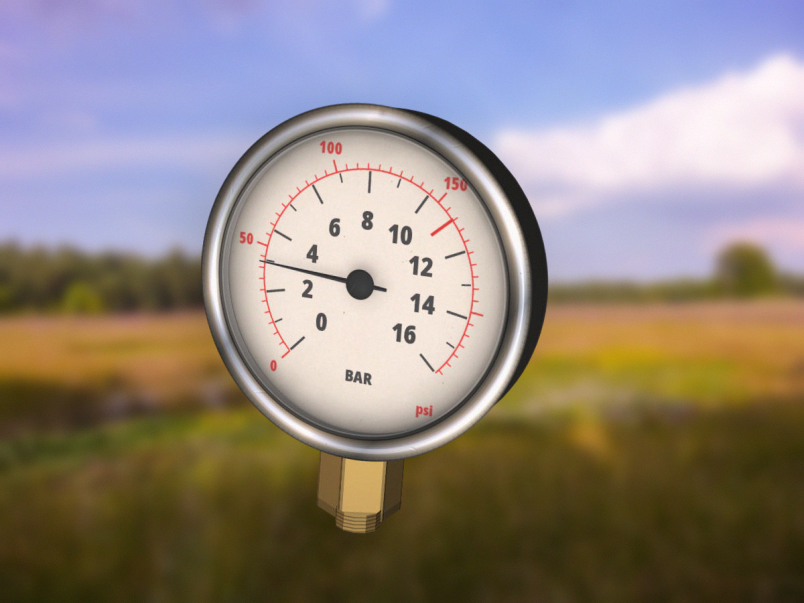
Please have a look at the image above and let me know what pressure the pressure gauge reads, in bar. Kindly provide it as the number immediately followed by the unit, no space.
3bar
